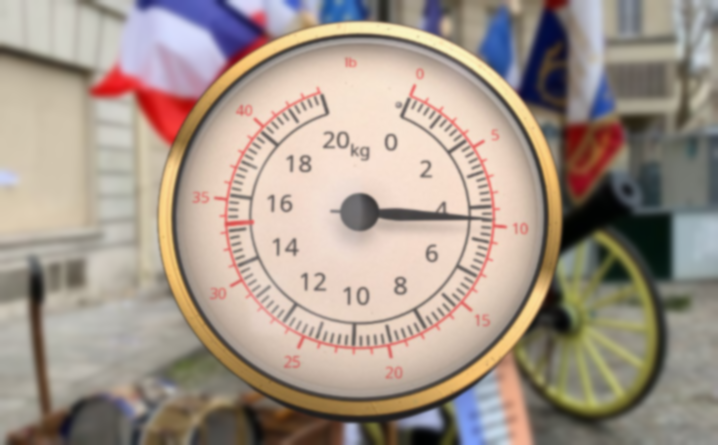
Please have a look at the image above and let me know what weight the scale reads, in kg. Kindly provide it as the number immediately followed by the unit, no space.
4.4kg
